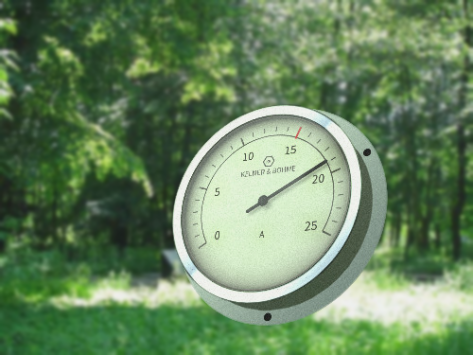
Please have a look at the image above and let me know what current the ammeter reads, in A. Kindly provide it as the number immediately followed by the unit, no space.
19A
